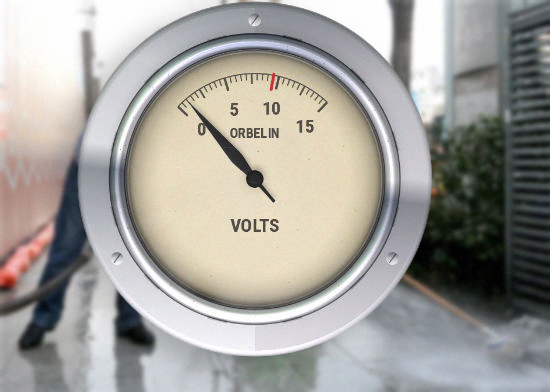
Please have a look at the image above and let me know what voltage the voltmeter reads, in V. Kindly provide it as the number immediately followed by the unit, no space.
1V
